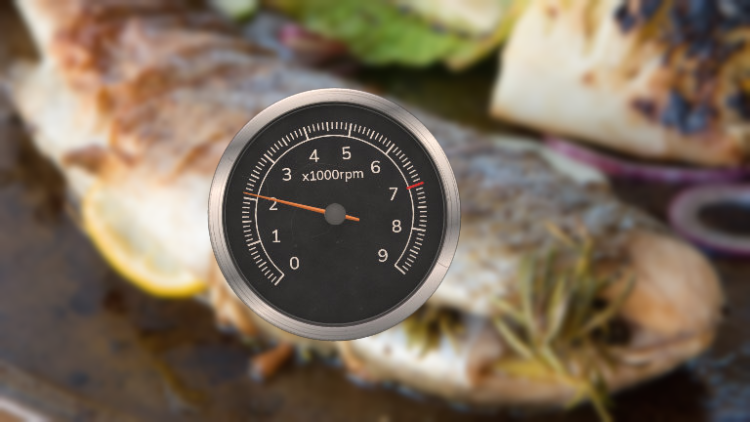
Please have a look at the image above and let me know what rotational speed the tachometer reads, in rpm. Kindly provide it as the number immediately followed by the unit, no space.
2100rpm
